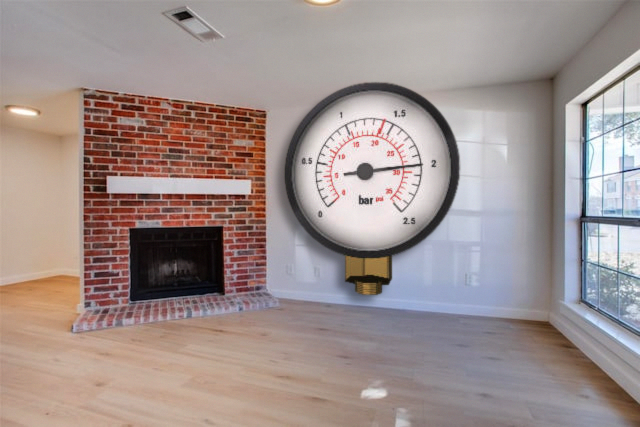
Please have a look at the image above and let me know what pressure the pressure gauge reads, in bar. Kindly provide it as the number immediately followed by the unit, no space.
2bar
